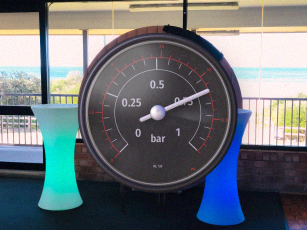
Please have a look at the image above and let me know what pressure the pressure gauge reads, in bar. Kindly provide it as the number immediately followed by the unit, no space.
0.75bar
